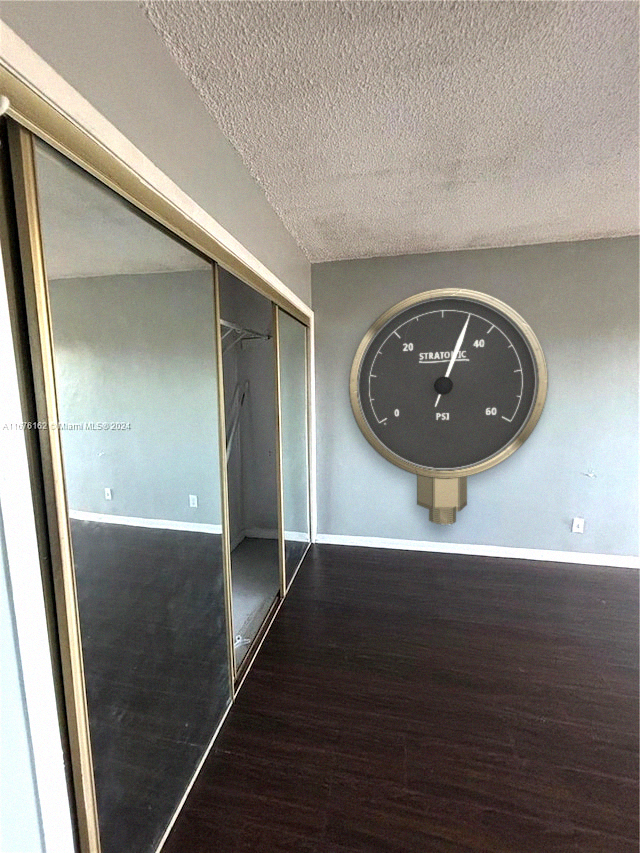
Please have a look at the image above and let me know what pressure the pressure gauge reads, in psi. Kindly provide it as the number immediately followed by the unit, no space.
35psi
